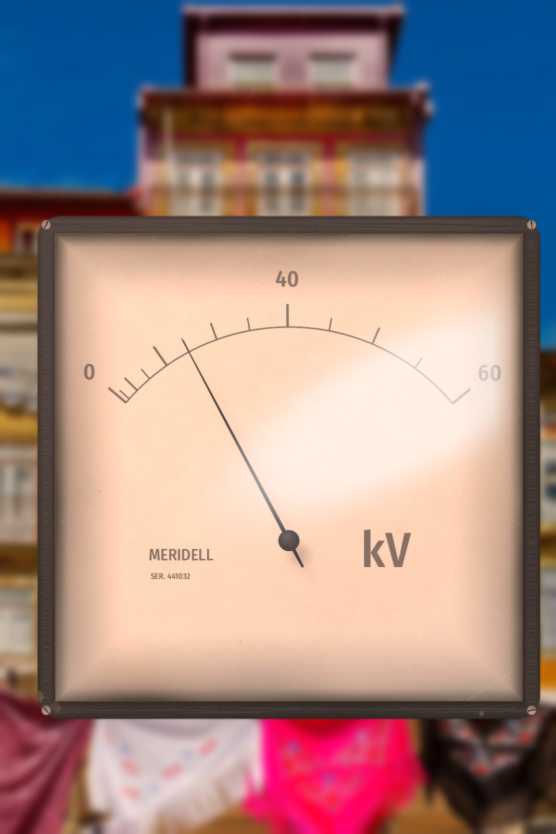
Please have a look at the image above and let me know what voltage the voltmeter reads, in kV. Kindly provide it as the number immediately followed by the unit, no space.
25kV
